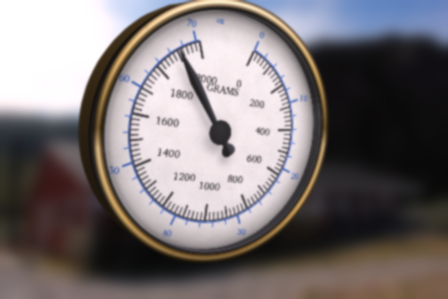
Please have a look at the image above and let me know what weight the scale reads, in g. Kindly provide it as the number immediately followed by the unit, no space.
1900g
